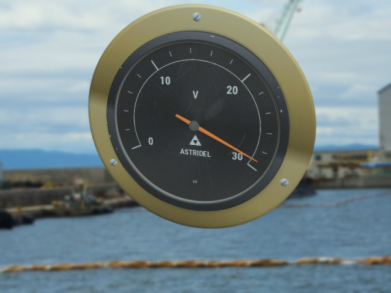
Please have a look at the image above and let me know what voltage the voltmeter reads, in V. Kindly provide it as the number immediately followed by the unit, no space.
29V
